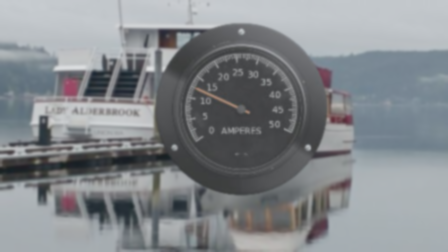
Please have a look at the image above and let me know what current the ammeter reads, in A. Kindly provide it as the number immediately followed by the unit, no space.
12.5A
